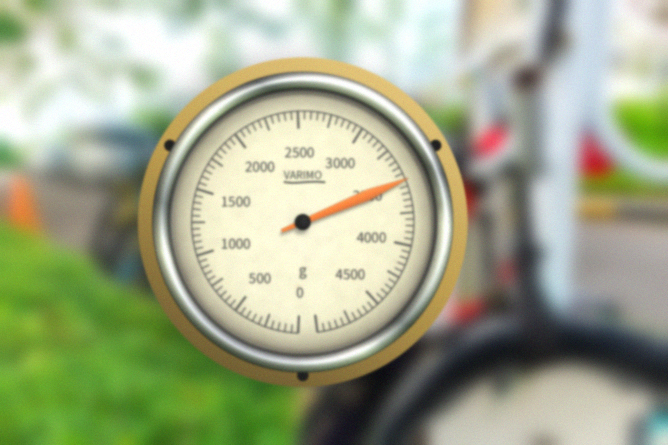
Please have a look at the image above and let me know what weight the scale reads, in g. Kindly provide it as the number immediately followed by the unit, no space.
3500g
